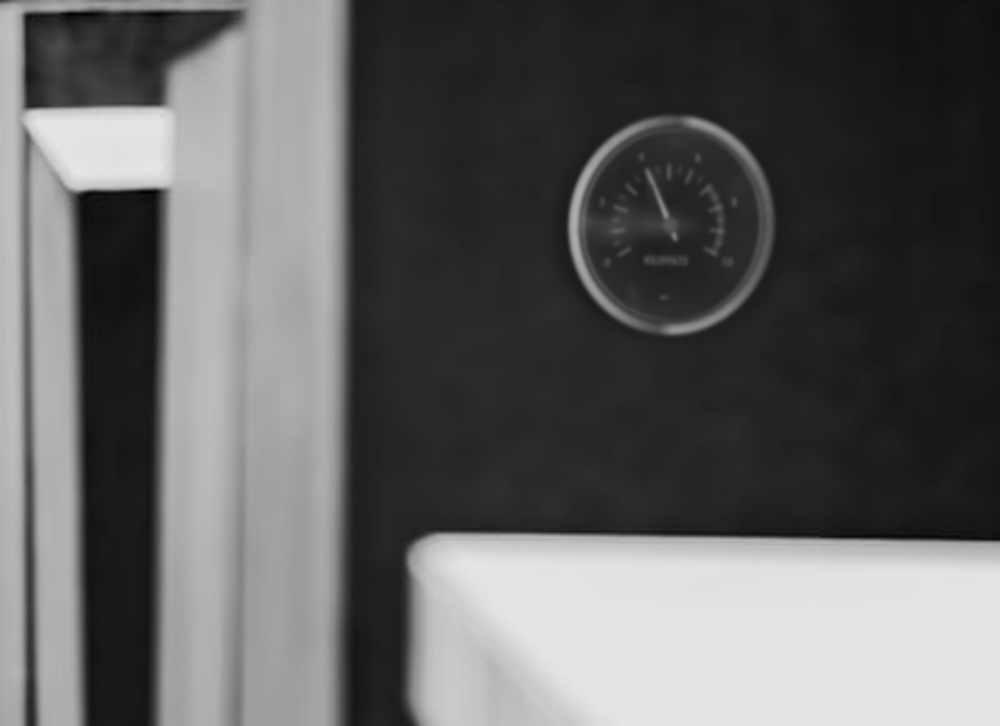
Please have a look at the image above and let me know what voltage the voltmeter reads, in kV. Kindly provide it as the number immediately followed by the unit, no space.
4kV
